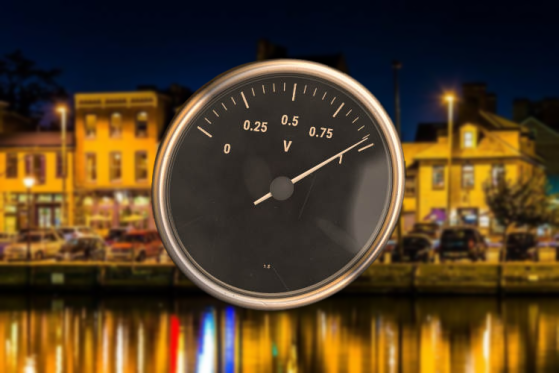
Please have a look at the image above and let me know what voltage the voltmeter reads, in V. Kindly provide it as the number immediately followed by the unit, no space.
0.95V
